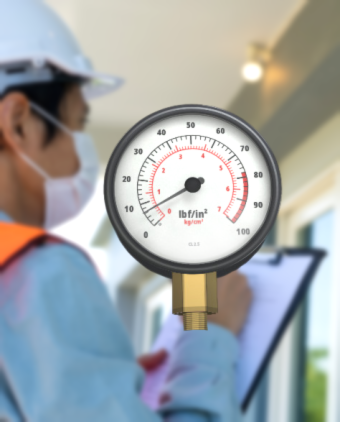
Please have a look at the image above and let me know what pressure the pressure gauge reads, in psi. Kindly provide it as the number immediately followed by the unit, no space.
6psi
